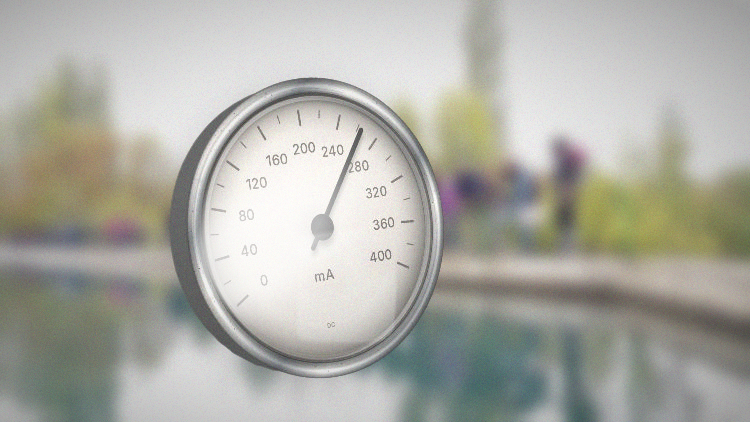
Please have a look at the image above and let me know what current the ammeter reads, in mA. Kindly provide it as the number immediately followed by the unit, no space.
260mA
